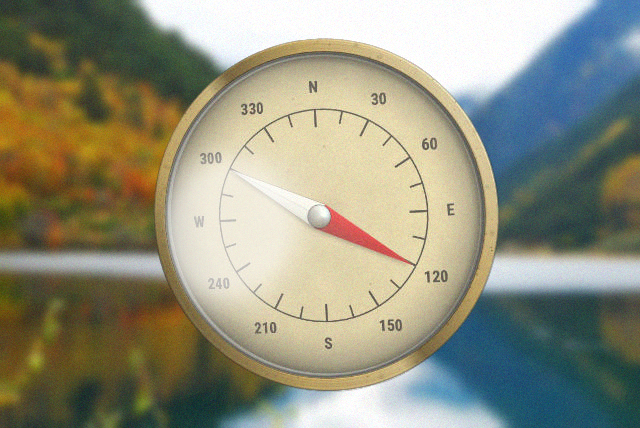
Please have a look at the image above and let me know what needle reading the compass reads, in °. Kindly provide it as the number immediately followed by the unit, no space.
120°
